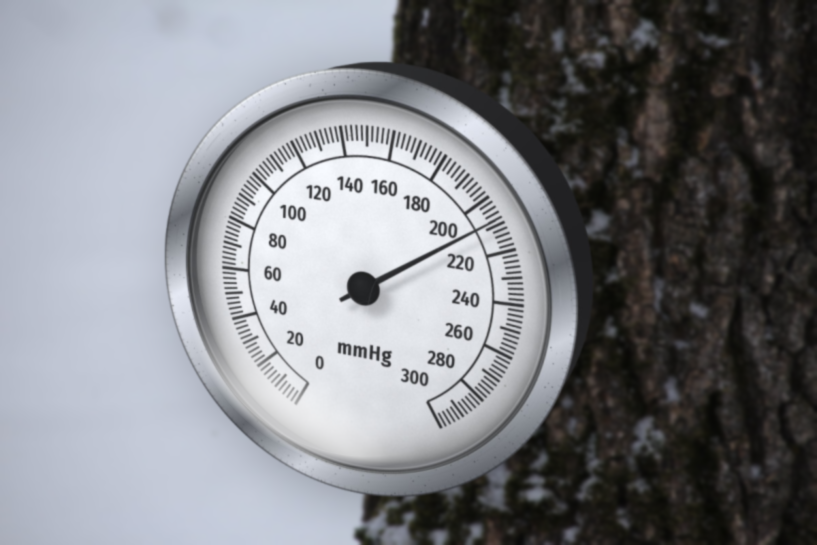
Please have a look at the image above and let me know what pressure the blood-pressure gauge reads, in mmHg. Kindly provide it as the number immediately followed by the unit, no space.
208mmHg
